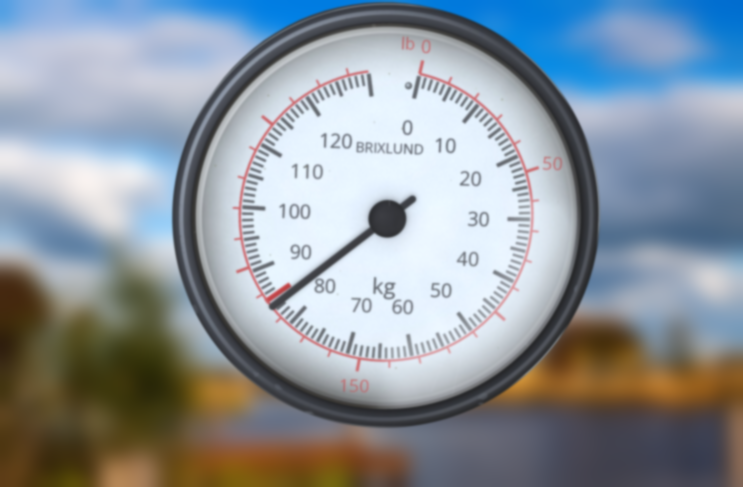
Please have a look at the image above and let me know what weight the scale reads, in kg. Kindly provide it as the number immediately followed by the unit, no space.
84kg
